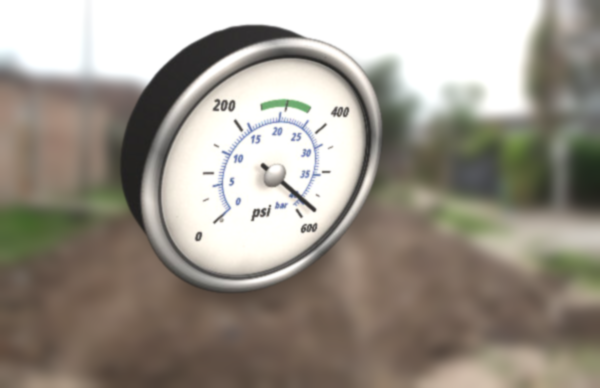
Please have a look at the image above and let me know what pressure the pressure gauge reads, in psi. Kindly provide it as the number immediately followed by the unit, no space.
575psi
